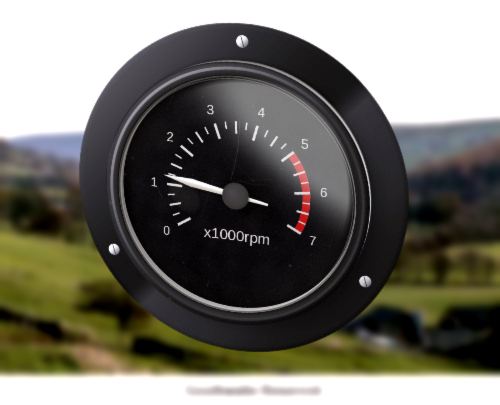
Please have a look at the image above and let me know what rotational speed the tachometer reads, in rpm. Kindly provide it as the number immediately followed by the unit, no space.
1250rpm
